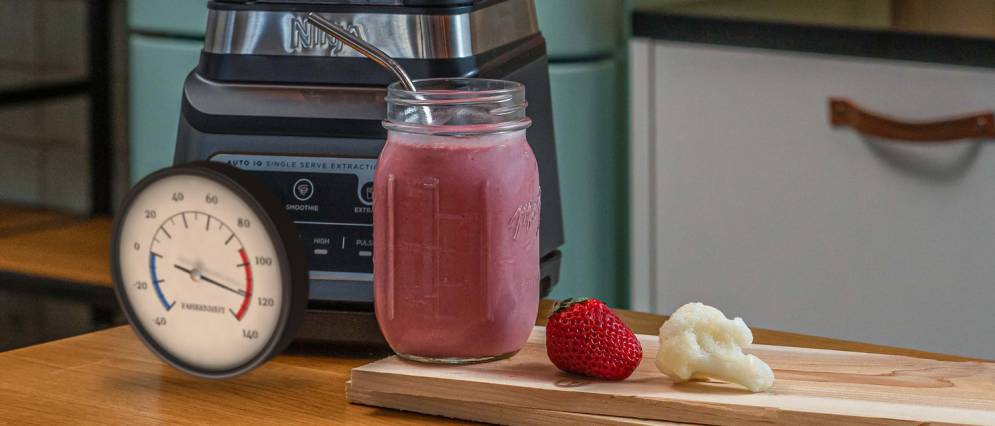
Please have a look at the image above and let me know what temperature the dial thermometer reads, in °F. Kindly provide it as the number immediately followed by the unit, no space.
120°F
